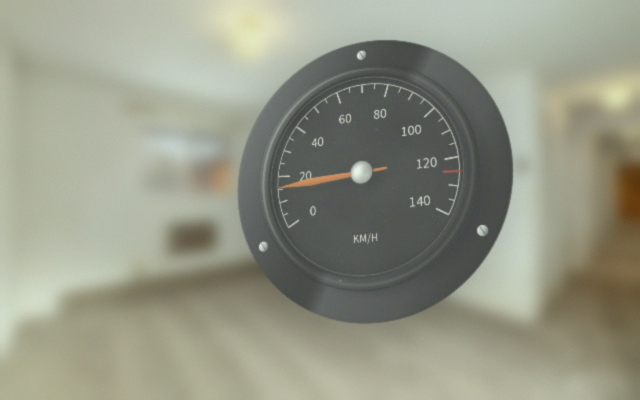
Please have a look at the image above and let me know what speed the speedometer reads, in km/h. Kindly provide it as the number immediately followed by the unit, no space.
15km/h
